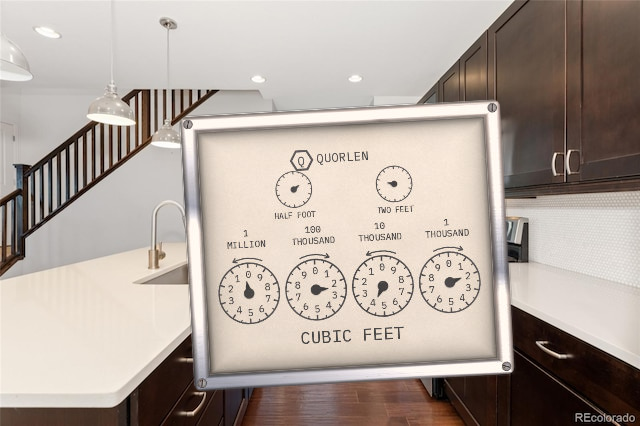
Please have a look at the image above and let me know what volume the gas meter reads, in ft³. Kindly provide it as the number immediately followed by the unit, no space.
24200ft³
